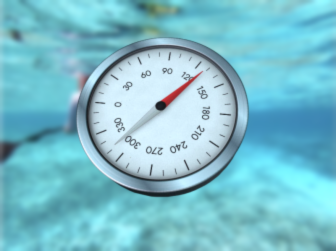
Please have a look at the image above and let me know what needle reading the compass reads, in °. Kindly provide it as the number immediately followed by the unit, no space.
130°
